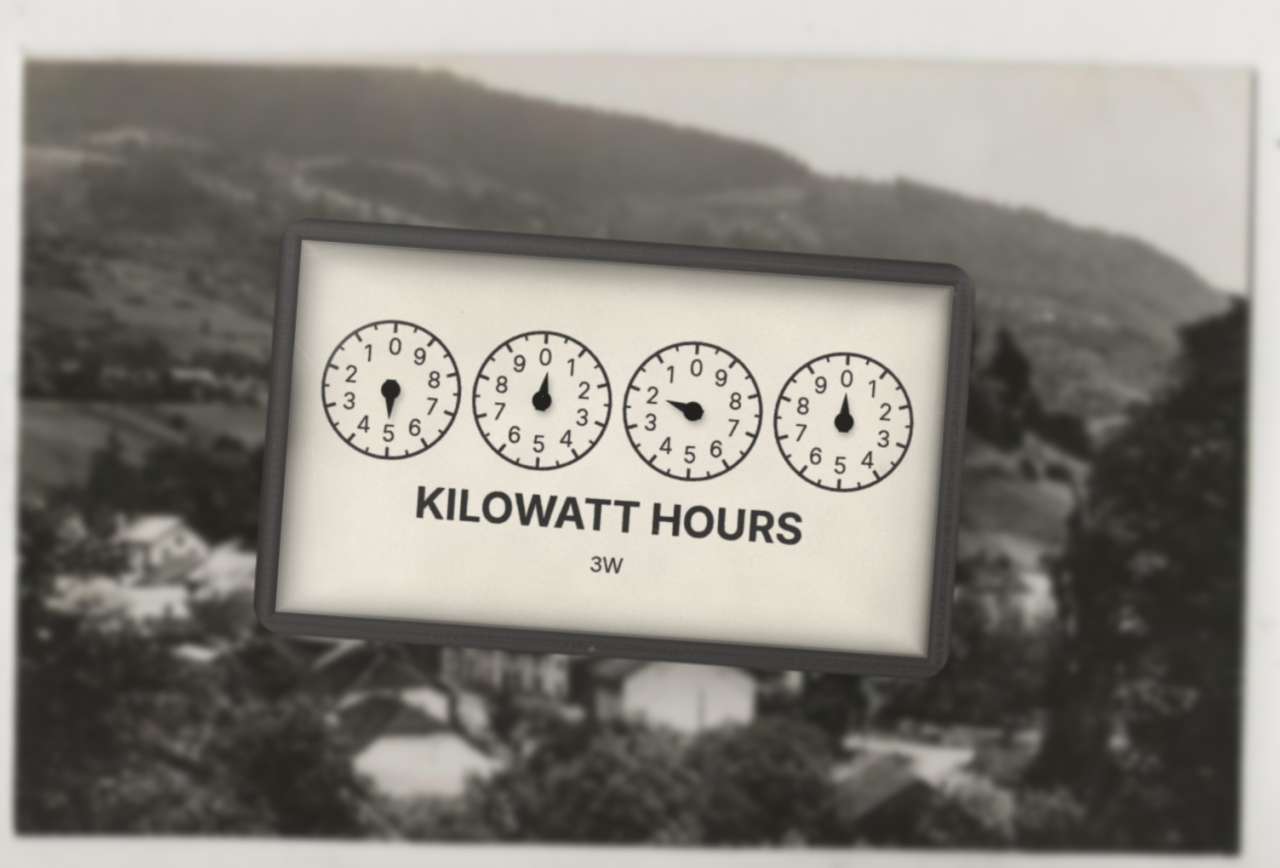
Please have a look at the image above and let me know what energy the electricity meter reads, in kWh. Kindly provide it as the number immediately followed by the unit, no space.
5020kWh
